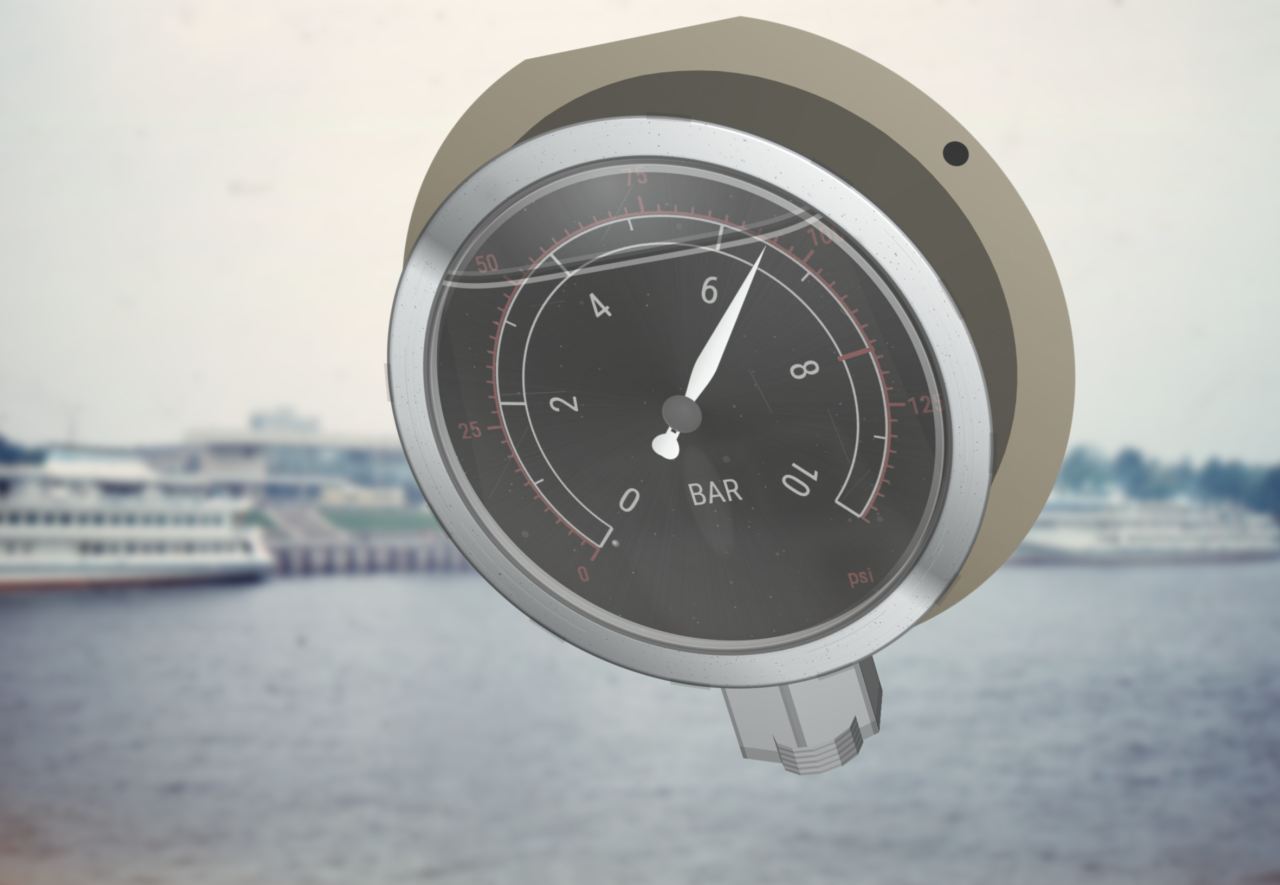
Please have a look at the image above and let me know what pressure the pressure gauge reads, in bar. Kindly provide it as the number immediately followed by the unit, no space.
6.5bar
